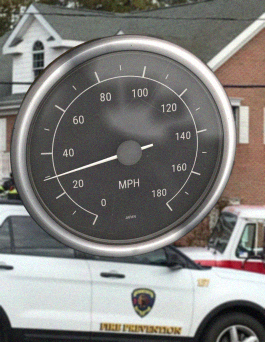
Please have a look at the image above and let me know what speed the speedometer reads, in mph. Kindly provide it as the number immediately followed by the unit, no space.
30mph
